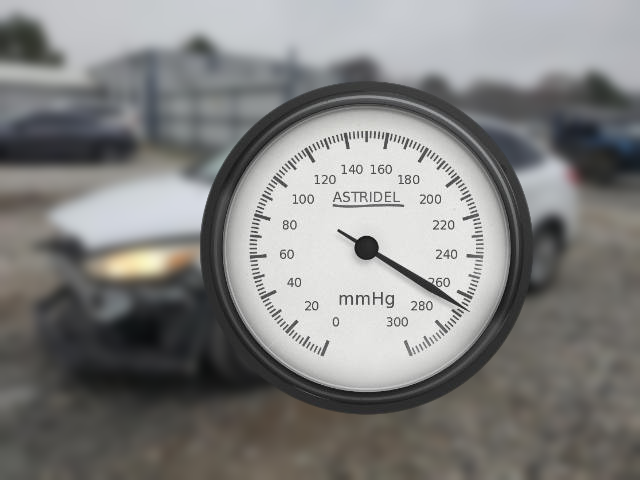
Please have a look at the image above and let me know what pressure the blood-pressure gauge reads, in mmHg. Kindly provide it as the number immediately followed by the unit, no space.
266mmHg
